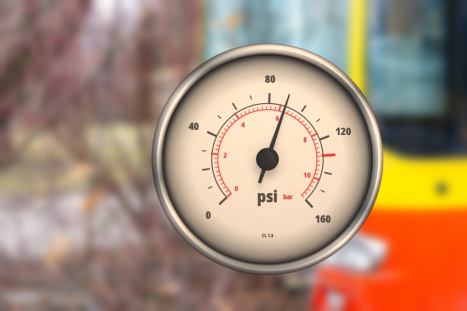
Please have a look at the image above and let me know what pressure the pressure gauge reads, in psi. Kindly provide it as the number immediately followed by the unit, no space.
90psi
